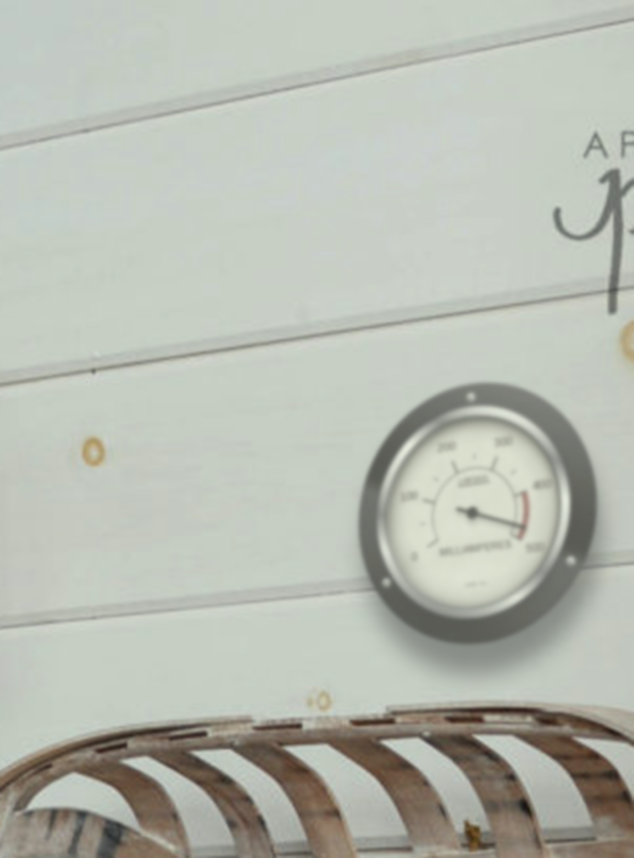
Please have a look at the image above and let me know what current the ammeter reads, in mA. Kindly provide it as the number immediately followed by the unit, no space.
475mA
